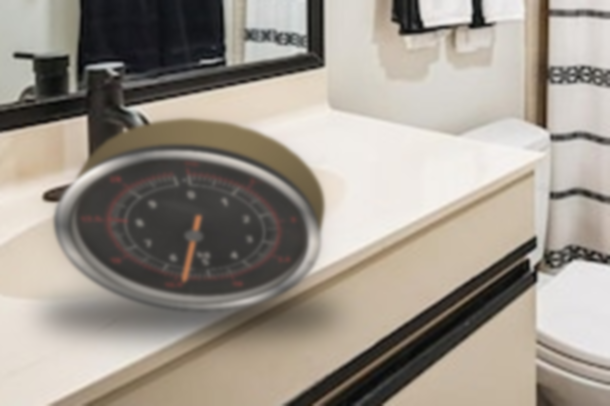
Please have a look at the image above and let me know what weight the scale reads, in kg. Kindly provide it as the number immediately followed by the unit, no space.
5.5kg
